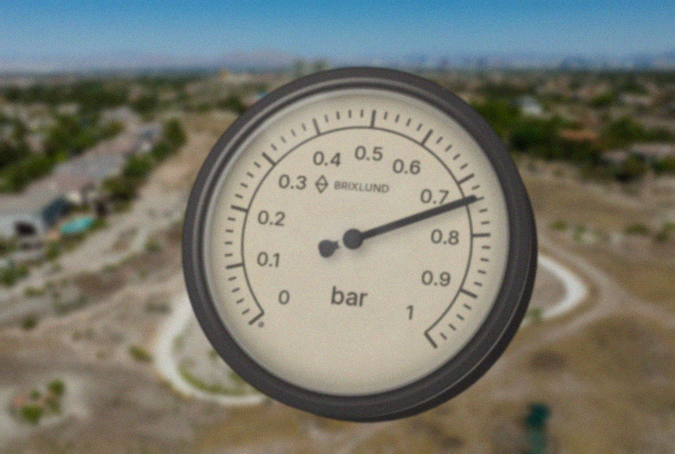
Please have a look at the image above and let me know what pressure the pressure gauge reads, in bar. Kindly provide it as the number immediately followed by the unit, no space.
0.74bar
